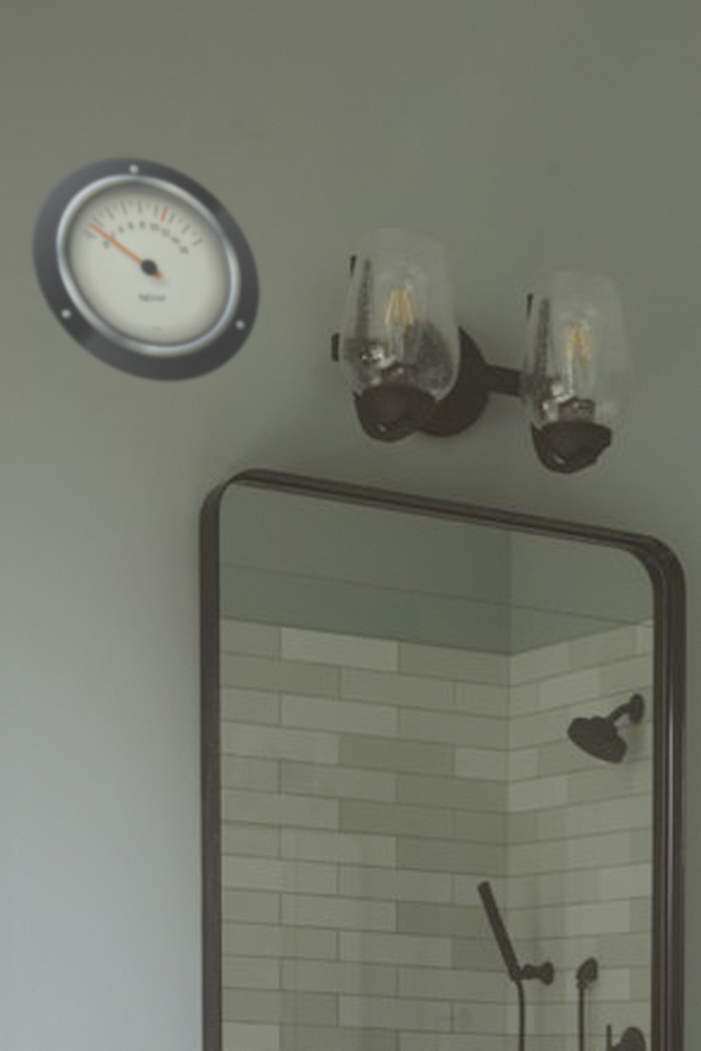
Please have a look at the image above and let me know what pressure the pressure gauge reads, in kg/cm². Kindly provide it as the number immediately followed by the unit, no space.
1kg/cm²
